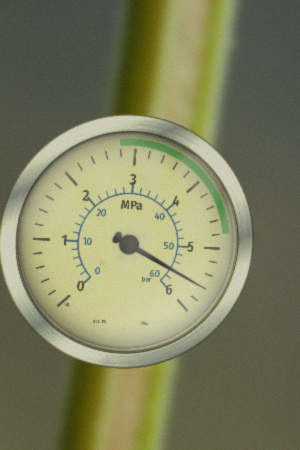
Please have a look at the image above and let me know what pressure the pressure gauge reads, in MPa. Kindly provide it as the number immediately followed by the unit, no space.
5.6MPa
